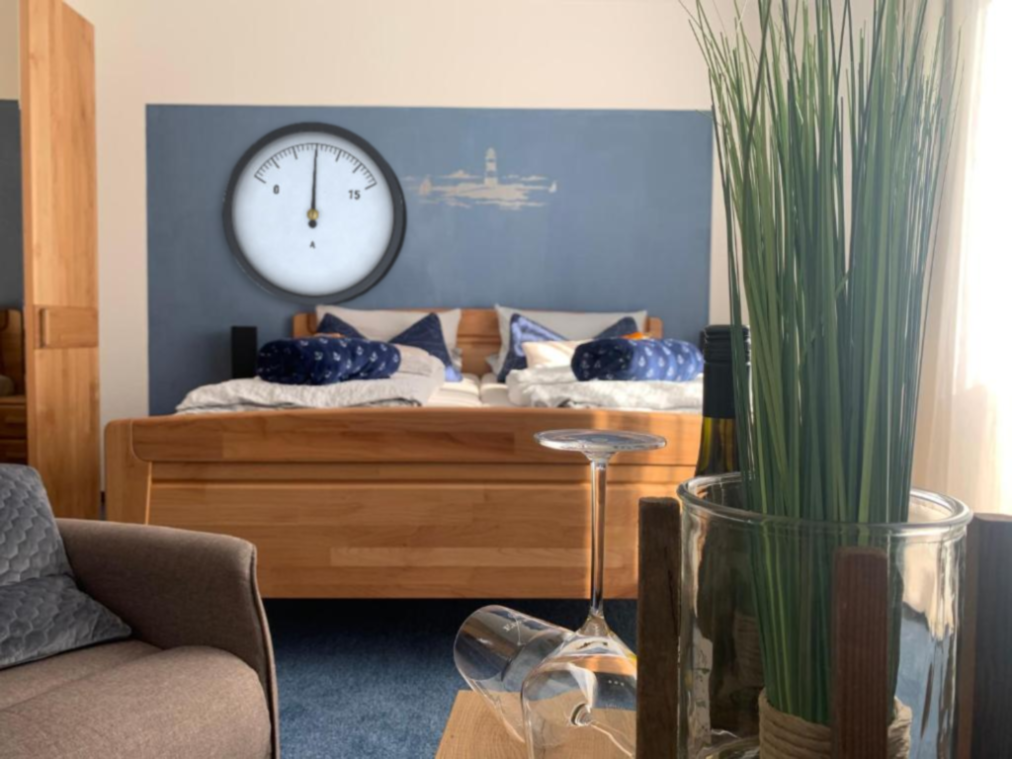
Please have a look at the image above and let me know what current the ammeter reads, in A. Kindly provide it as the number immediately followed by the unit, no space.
7.5A
